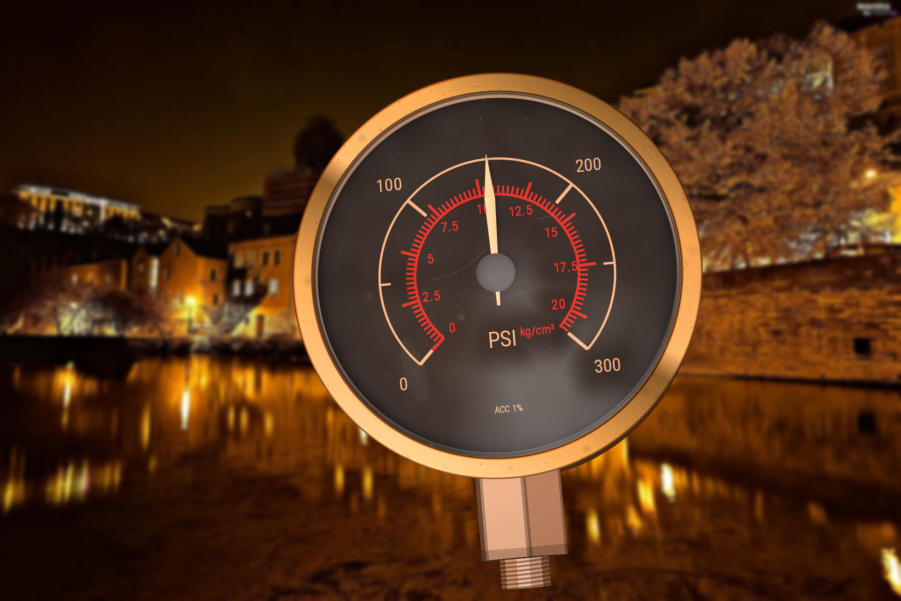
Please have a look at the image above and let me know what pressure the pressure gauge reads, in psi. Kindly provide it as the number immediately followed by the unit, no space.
150psi
